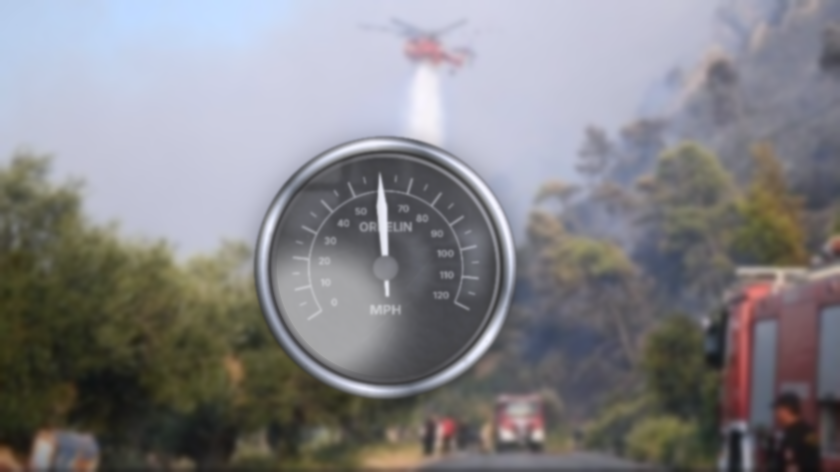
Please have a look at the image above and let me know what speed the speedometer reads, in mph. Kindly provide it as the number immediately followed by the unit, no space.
60mph
